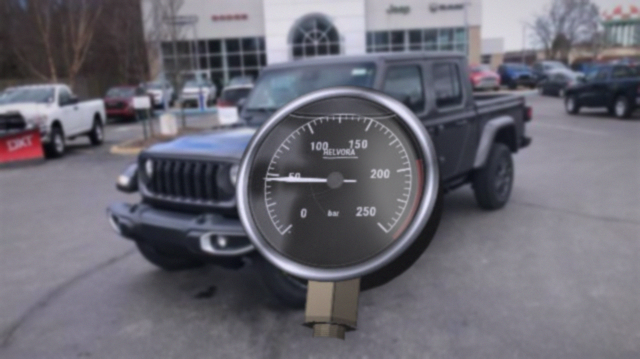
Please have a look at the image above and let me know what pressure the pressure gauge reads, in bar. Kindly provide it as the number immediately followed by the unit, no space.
45bar
